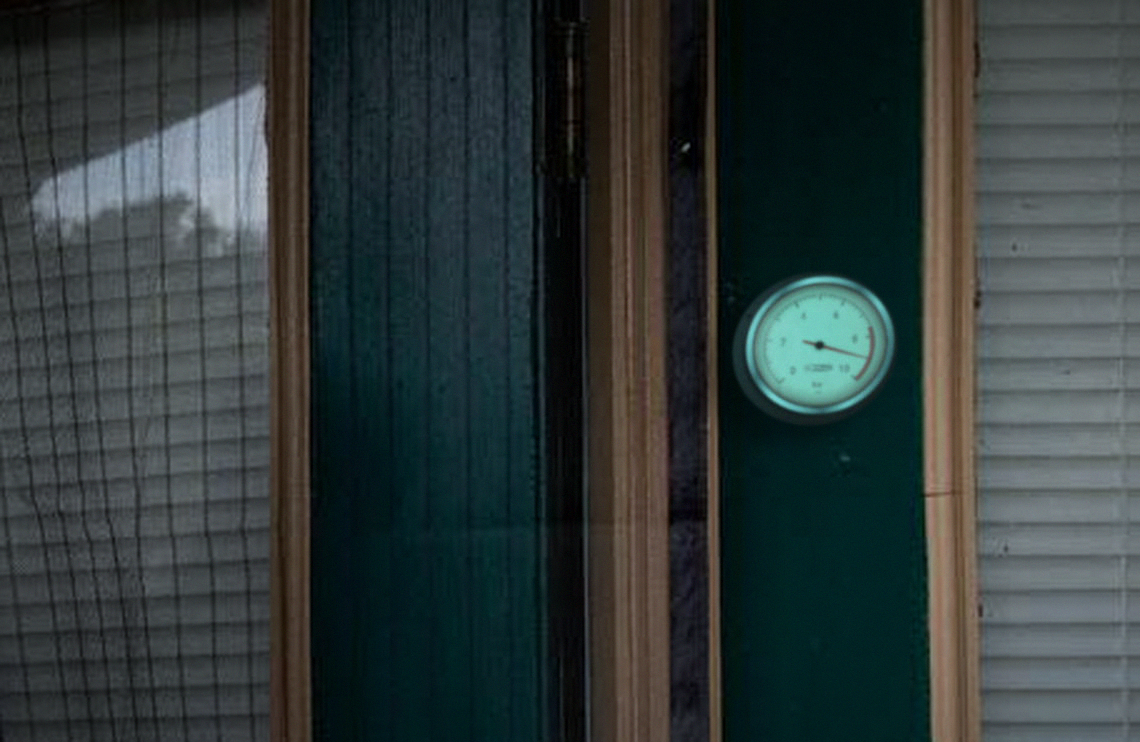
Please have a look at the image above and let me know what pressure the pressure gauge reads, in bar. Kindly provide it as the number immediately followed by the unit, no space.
9bar
